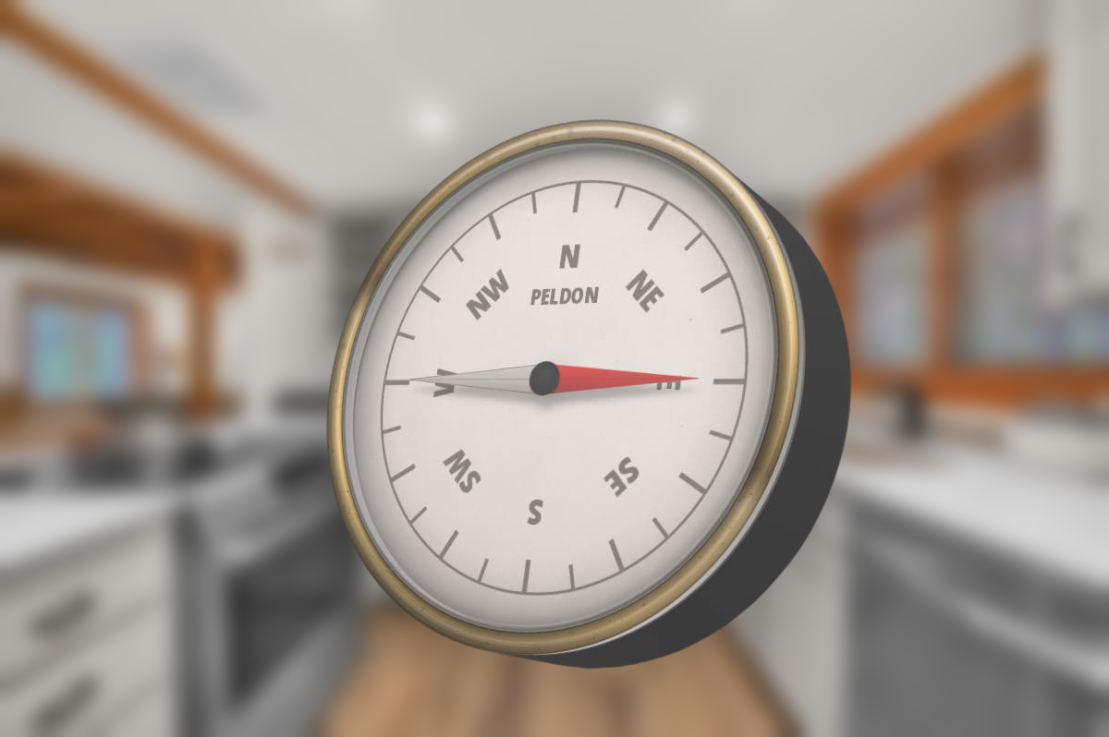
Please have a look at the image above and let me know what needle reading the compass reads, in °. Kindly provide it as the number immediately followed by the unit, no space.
90°
